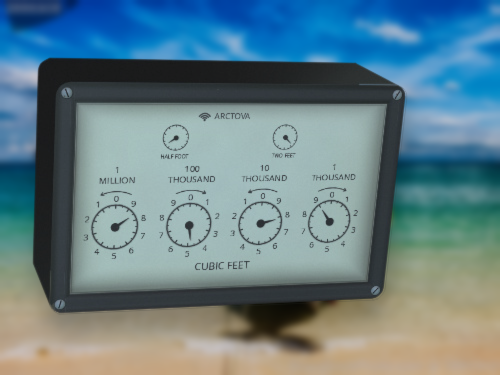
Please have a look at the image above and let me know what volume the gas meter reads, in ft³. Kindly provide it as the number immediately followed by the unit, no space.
847900ft³
